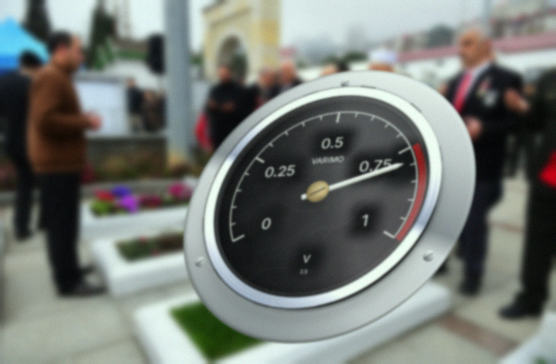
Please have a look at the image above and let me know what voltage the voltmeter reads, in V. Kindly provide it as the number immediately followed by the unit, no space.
0.8V
